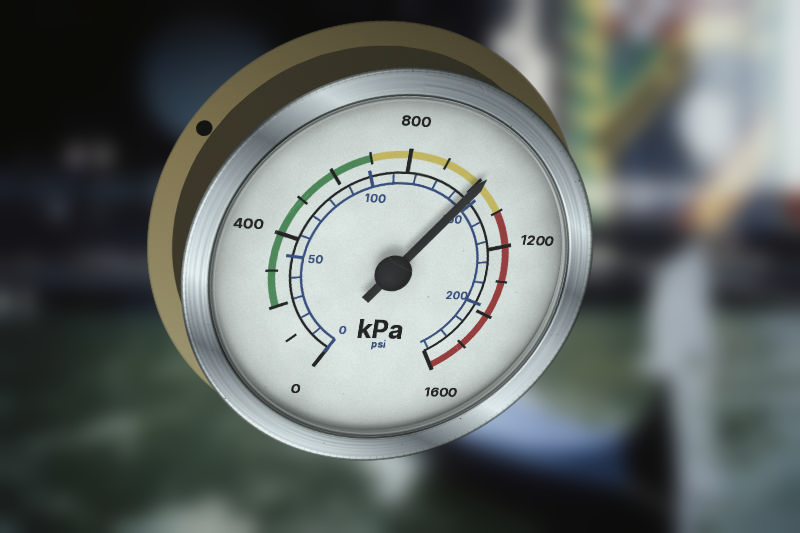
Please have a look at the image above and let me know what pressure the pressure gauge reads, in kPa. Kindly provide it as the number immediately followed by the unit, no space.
1000kPa
